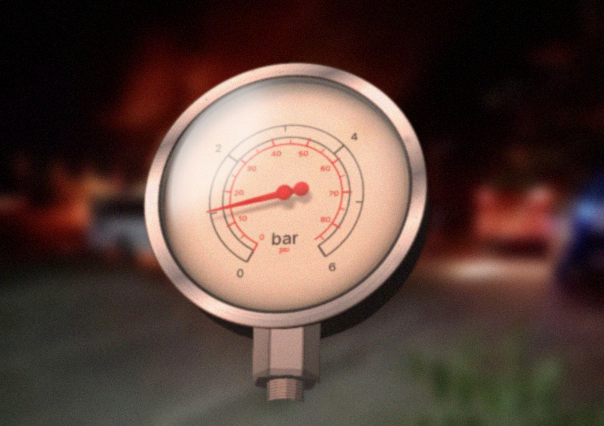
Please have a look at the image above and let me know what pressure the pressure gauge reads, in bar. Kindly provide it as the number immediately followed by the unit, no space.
1bar
